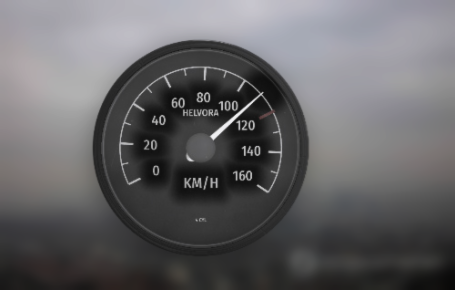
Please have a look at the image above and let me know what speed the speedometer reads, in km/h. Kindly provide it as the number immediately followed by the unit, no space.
110km/h
